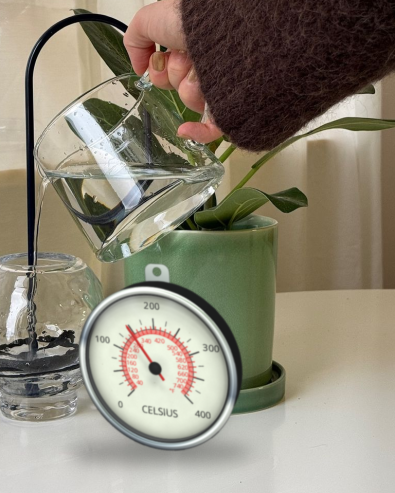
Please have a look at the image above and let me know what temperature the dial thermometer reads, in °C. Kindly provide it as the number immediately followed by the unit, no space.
150°C
